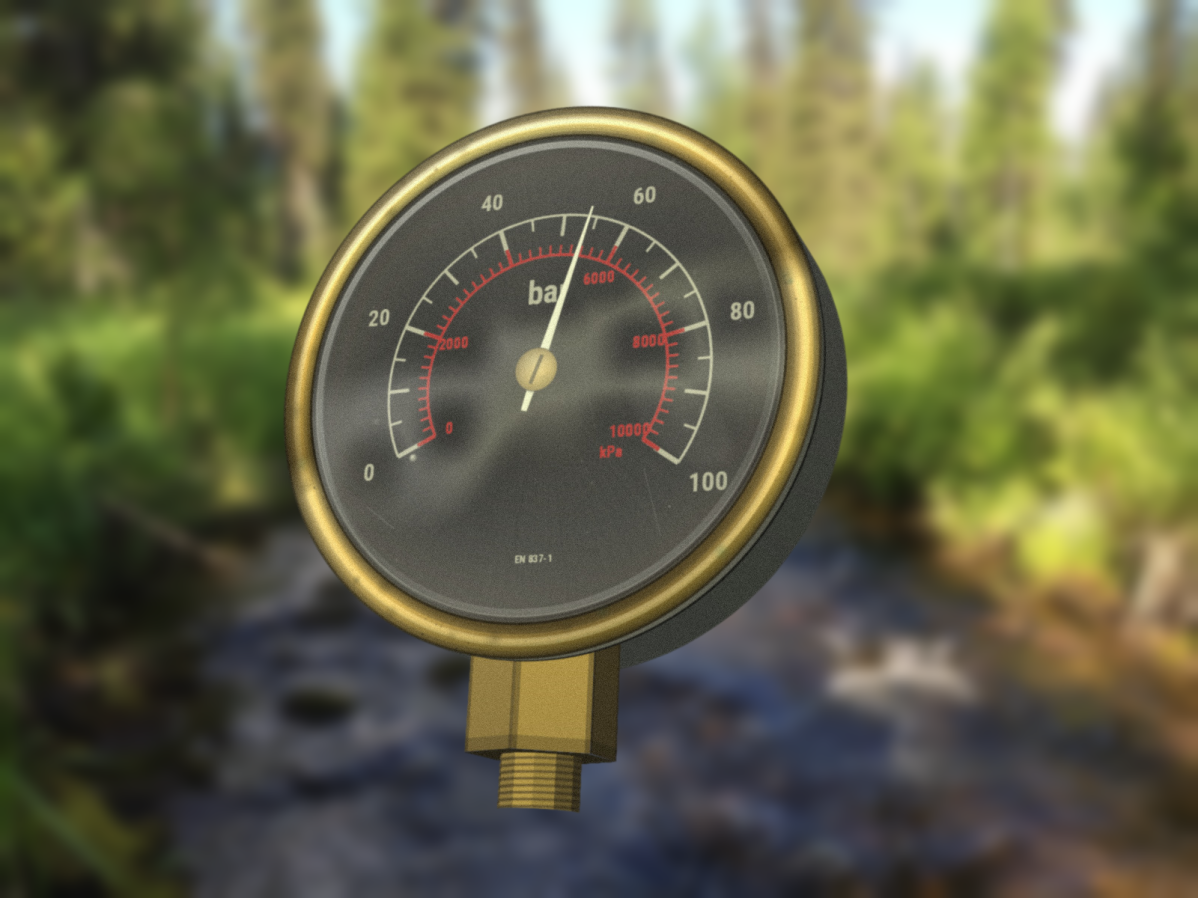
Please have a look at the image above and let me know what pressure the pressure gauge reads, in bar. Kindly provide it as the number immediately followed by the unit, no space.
55bar
